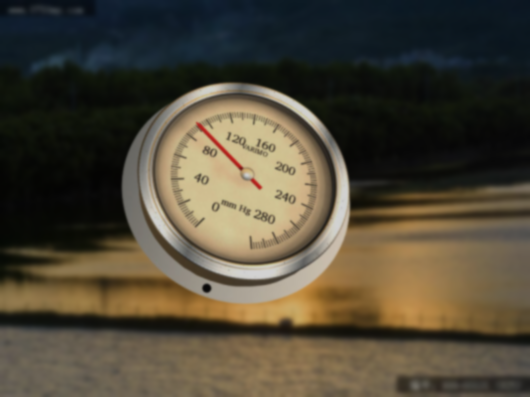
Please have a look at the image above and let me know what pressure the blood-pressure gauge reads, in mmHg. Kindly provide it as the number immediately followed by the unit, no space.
90mmHg
